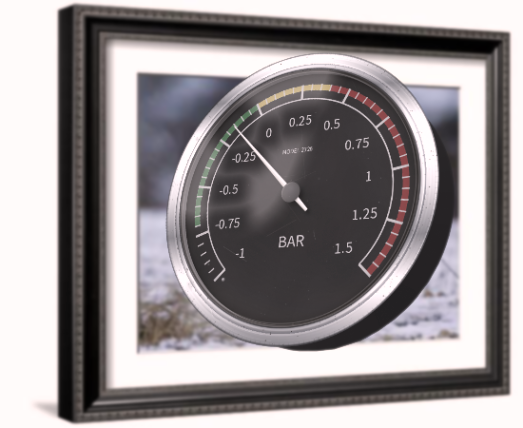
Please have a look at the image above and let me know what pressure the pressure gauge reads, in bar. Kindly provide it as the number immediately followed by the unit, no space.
-0.15bar
